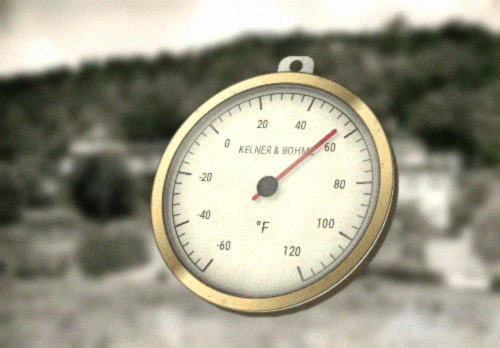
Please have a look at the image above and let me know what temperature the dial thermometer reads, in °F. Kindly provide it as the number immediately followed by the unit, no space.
56°F
